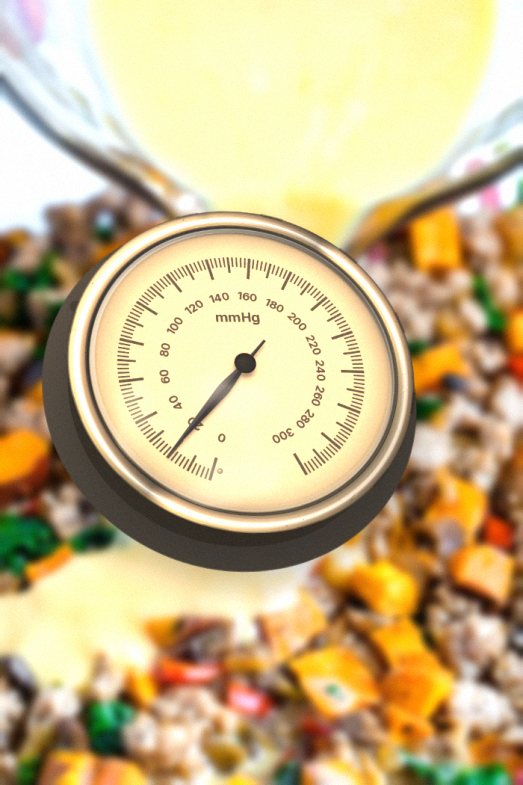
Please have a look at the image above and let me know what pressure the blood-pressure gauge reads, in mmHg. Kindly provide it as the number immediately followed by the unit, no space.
20mmHg
